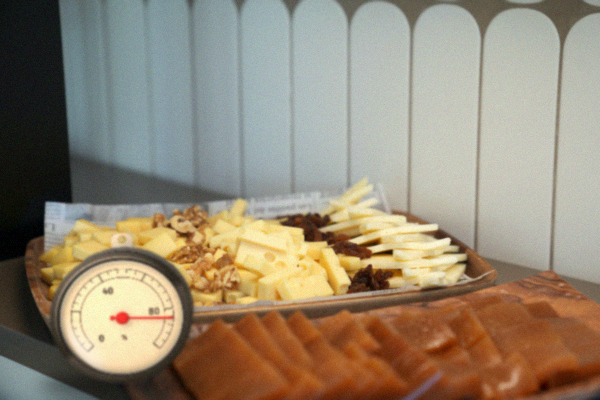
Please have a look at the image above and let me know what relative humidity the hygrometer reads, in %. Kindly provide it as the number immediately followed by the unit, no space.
84%
